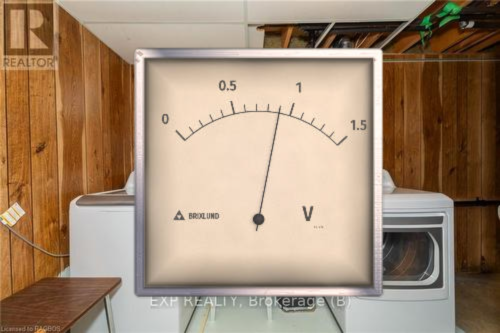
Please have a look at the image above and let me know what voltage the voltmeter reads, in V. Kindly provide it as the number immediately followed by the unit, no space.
0.9V
